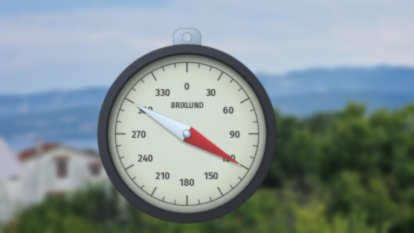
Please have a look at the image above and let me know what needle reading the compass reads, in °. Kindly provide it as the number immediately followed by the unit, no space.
120°
